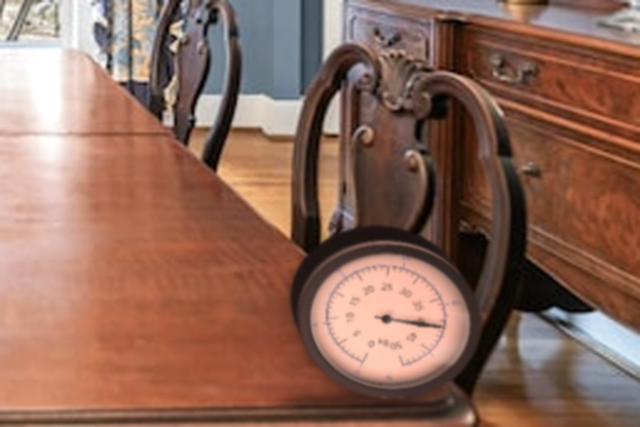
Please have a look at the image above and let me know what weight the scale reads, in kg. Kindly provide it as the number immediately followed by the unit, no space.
40kg
